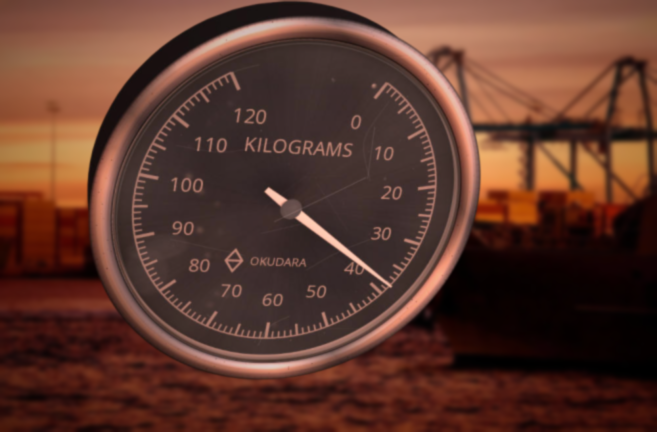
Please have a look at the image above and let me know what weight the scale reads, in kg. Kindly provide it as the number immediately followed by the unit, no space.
38kg
